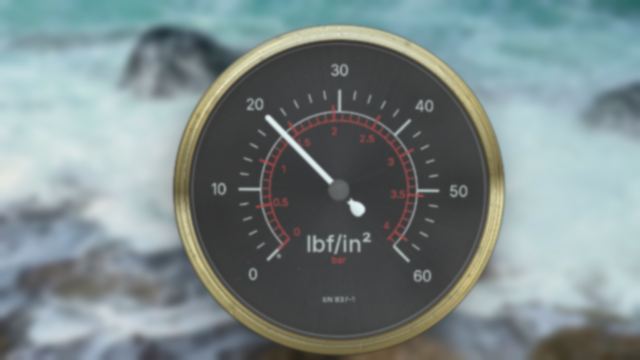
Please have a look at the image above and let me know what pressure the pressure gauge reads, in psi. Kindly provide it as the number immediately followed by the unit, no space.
20psi
